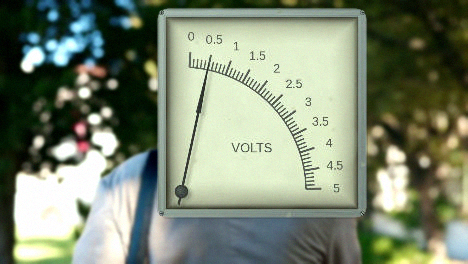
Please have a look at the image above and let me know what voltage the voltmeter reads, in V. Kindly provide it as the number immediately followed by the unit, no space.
0.5V
